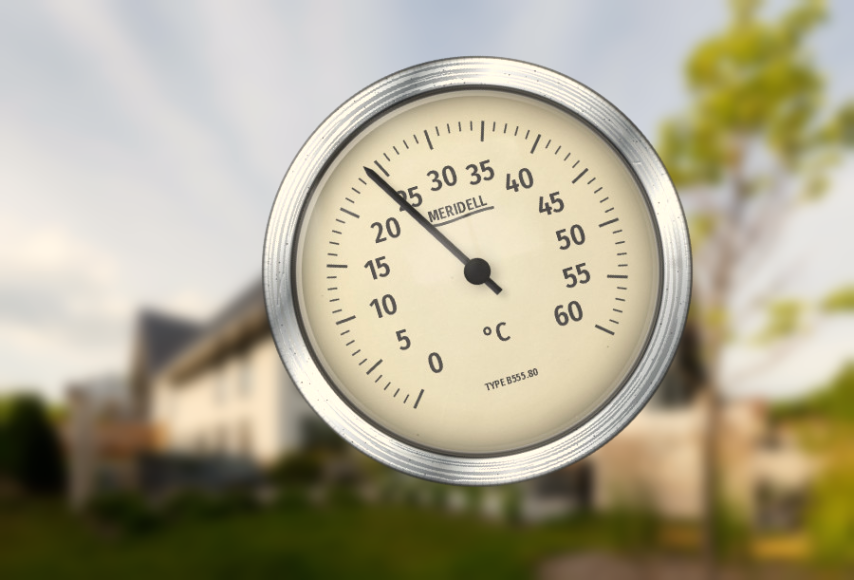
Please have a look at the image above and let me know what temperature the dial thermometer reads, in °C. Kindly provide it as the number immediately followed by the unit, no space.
24°C
